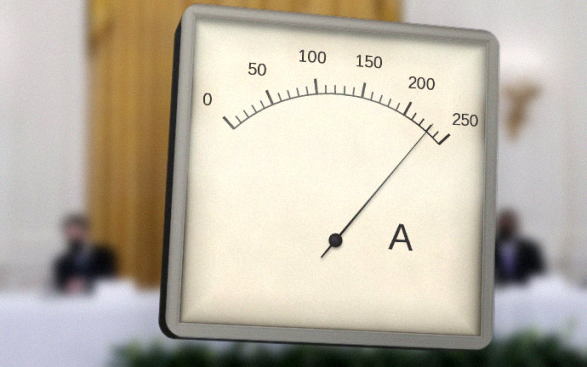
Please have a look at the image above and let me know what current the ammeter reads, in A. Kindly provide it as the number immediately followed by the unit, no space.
230A
